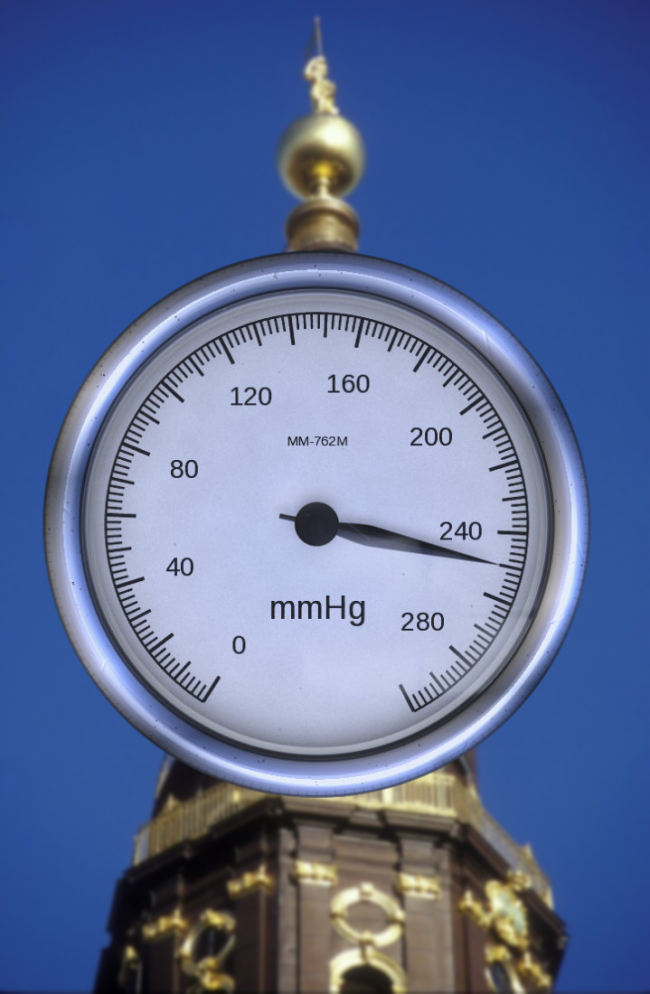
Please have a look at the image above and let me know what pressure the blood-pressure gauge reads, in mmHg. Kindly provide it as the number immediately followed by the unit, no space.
250mmHg
